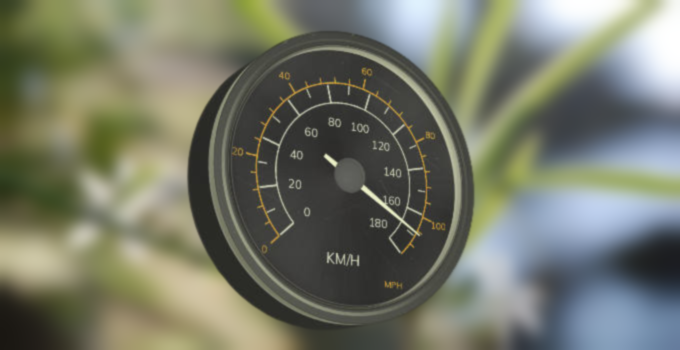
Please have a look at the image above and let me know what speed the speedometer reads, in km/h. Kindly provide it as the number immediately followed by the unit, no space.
170km/h
